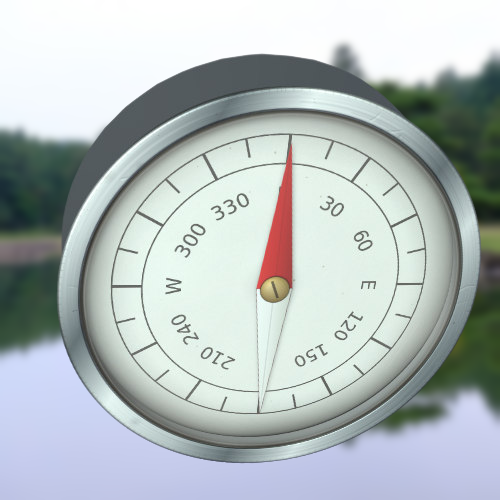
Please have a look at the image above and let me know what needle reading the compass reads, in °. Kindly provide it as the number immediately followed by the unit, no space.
0°
